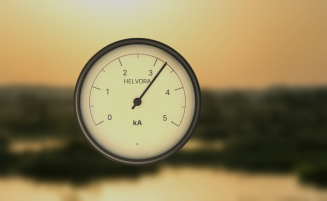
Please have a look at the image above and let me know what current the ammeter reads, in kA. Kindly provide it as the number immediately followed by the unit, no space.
3.25kA
